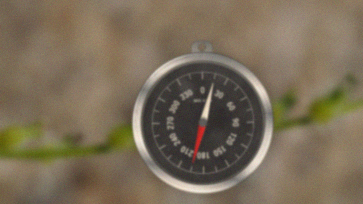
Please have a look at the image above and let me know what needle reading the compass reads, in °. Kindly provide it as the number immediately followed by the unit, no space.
195°
